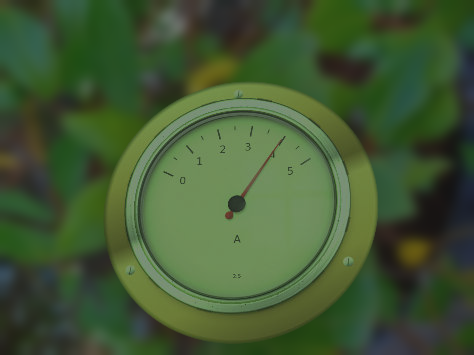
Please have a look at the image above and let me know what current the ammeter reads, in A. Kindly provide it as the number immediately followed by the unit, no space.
4A
